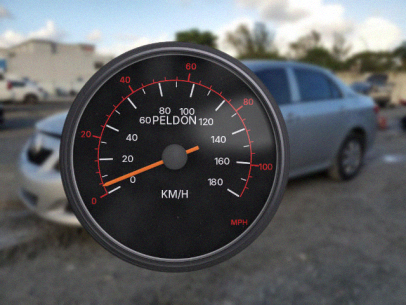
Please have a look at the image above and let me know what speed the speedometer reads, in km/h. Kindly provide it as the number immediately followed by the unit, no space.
5km/h
